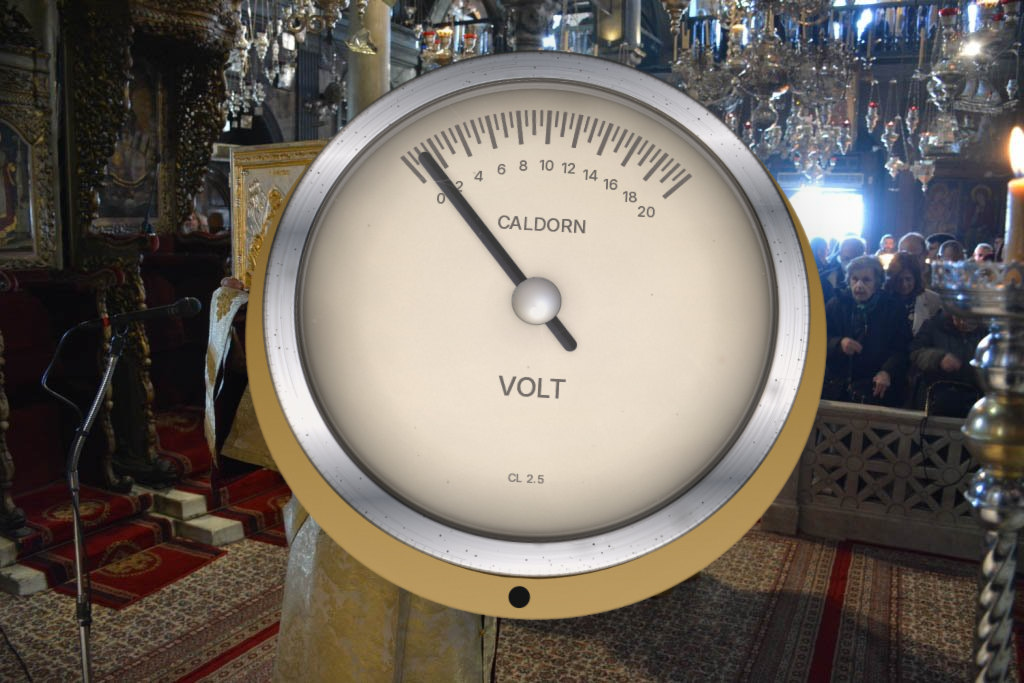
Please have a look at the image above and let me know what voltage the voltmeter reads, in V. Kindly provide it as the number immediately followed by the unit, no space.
1V
